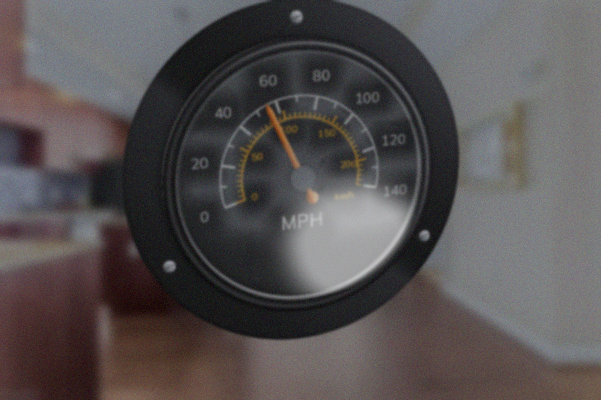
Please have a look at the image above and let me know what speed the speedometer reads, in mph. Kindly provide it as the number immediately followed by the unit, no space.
55mph
